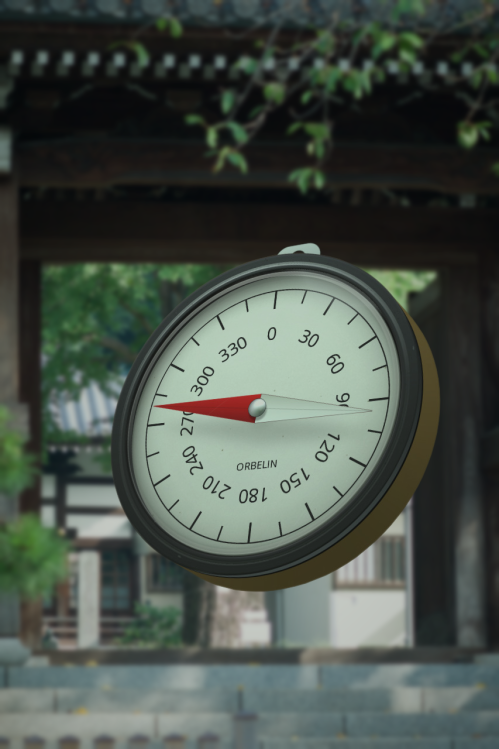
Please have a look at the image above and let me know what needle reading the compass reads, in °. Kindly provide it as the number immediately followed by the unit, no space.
277.5°
